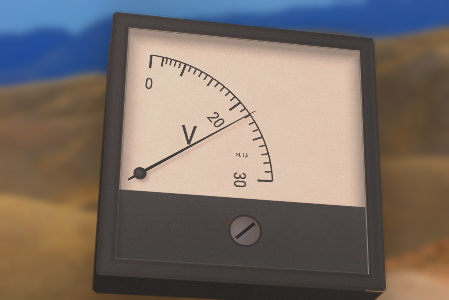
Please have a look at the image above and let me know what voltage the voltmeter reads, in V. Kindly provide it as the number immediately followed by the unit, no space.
22V
